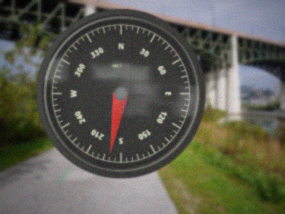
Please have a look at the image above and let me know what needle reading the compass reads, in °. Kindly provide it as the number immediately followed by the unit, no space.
190°
